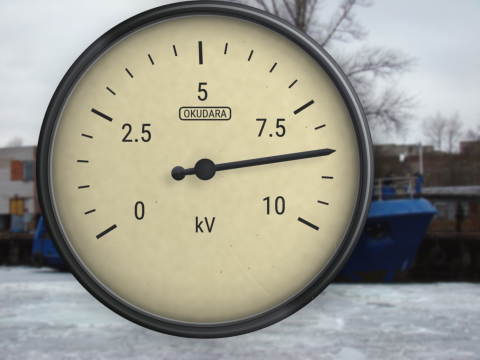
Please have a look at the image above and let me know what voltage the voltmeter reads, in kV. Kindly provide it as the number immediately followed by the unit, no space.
8.5kV
